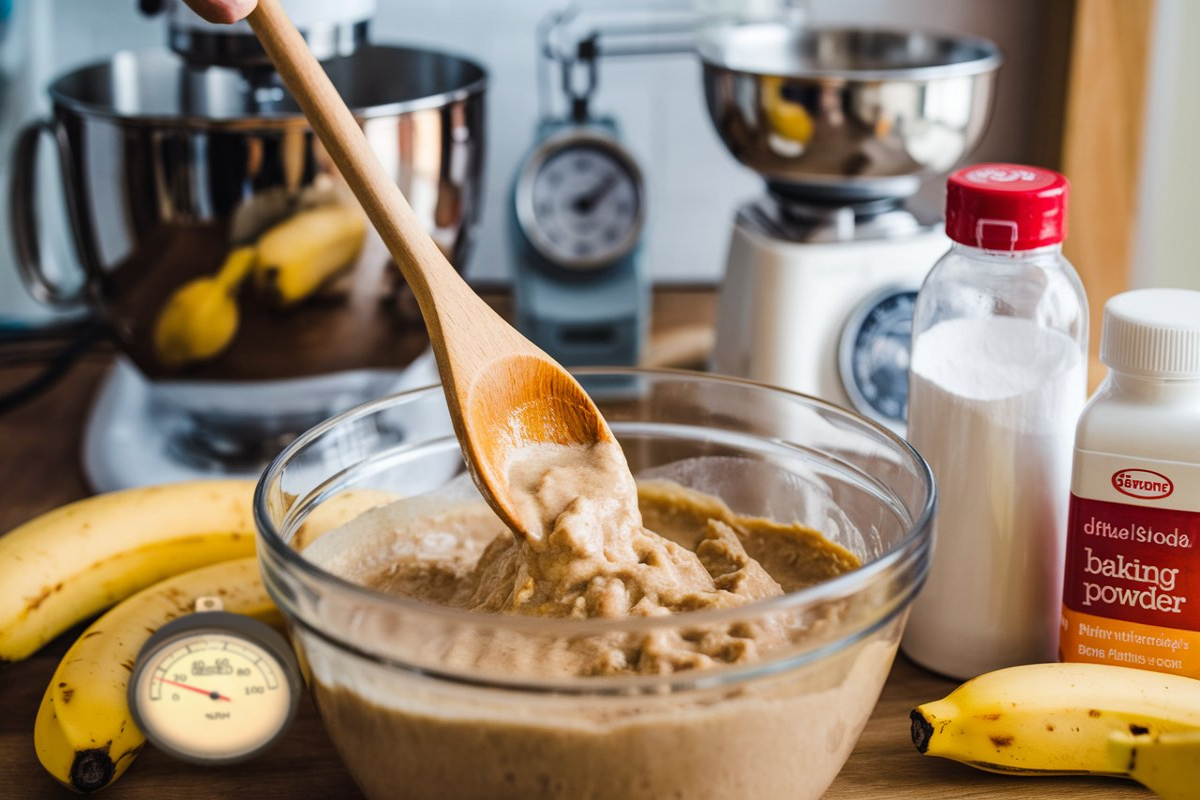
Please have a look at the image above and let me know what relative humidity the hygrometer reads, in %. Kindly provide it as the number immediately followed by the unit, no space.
15%
